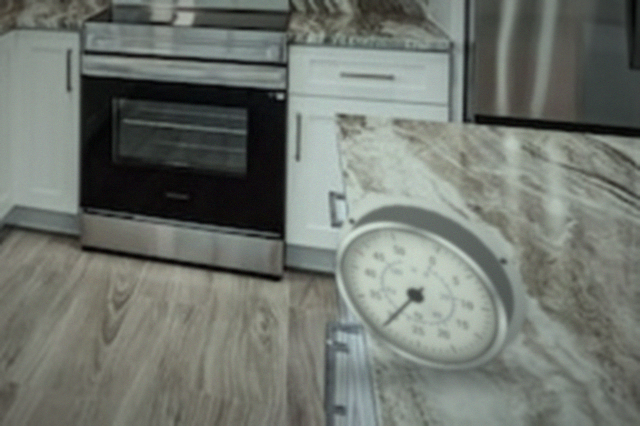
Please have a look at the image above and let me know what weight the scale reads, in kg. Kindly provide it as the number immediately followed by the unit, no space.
30kg
